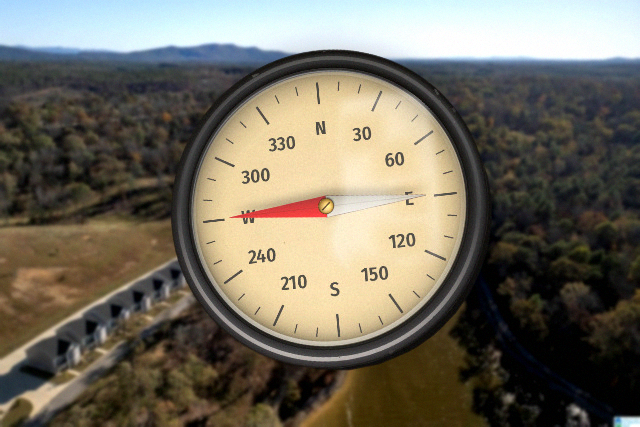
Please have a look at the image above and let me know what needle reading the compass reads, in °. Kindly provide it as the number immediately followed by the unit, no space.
270°
